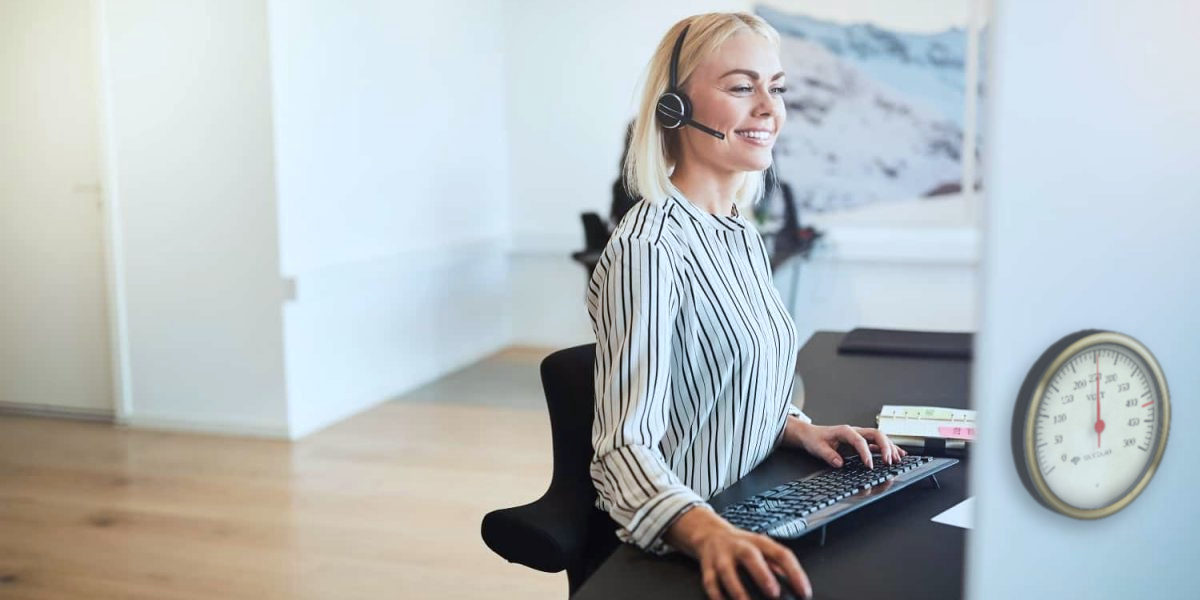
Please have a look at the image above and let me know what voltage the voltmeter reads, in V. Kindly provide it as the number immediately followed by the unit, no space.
250V
